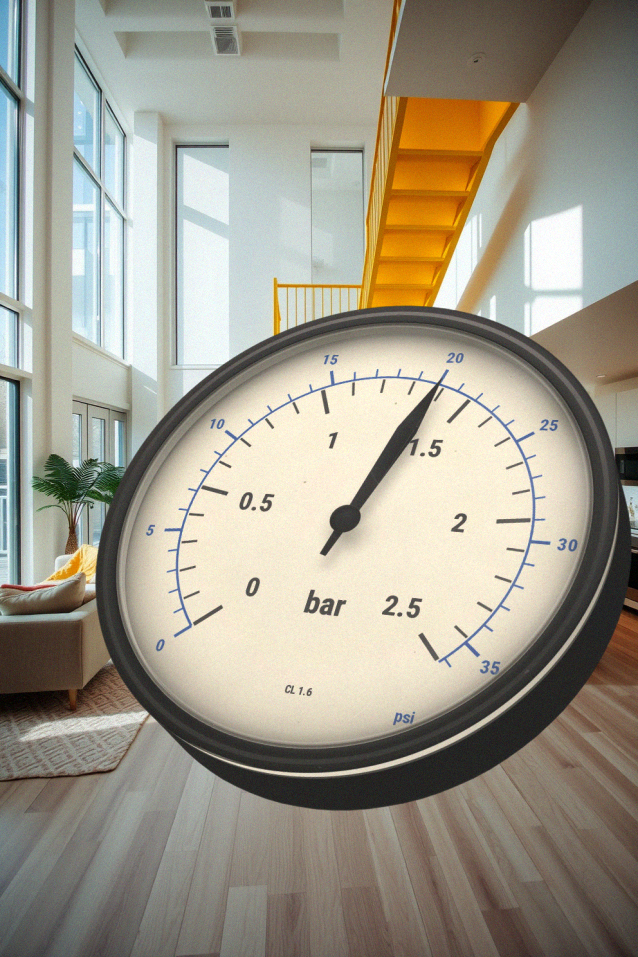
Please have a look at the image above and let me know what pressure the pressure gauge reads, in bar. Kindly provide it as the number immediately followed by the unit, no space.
1.4bar
